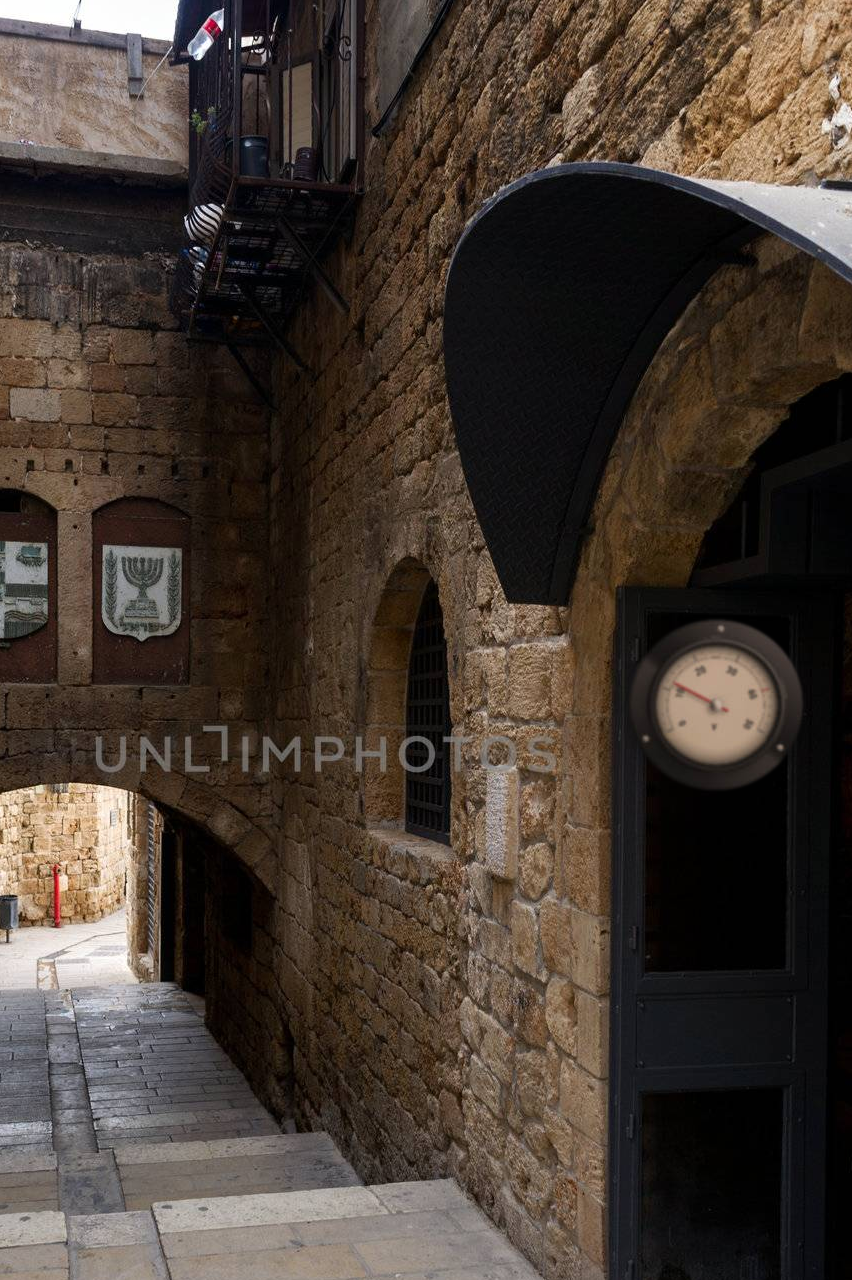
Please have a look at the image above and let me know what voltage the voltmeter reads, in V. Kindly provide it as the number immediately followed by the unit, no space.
12V
